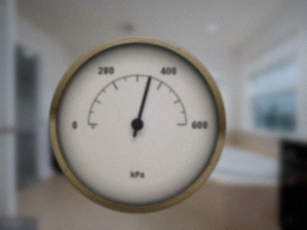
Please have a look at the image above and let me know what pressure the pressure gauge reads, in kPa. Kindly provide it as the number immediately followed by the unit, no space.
350kPa
